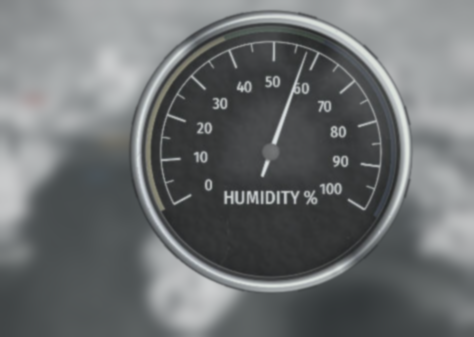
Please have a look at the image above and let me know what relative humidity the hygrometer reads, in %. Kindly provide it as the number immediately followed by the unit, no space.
57.5%
